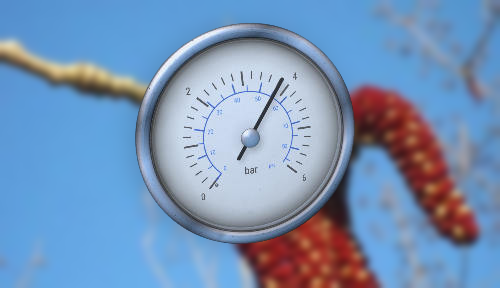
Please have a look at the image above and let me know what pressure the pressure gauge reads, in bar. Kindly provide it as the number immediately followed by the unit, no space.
3.8bar
